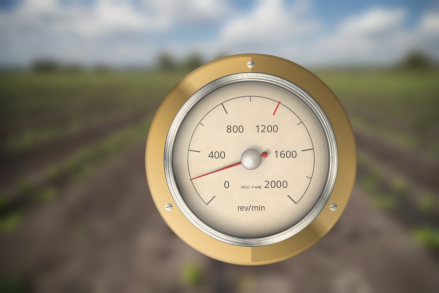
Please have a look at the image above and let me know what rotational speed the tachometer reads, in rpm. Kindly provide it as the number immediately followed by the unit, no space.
200rpm
